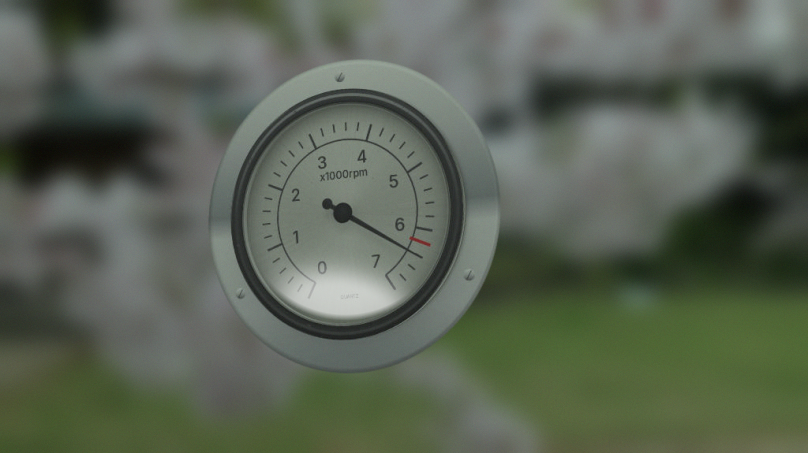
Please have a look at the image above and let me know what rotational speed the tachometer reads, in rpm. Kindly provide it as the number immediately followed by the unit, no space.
6400rpm
